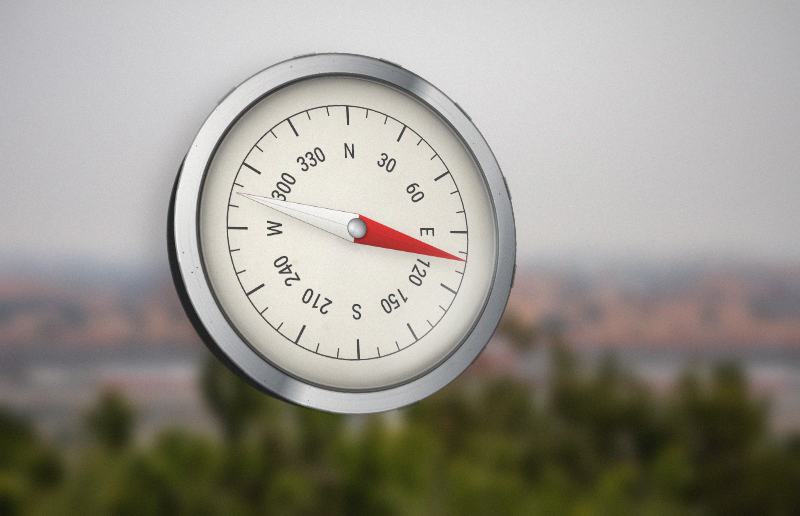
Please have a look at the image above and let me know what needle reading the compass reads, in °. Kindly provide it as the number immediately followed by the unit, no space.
105°
